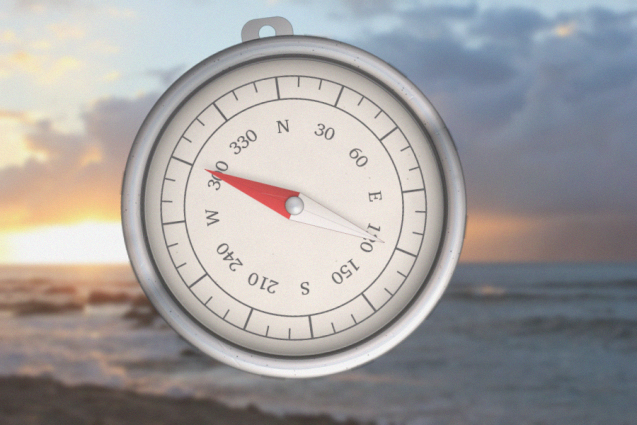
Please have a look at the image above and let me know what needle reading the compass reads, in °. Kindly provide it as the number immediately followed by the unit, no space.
300°
